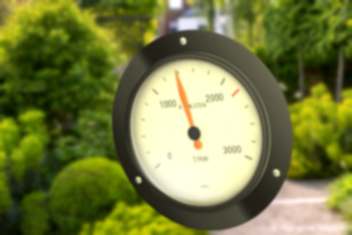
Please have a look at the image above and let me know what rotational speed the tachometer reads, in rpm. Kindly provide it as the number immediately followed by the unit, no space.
1400rpm
